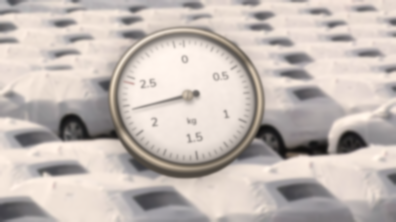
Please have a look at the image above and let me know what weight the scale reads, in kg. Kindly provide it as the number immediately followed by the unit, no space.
2.2kg
